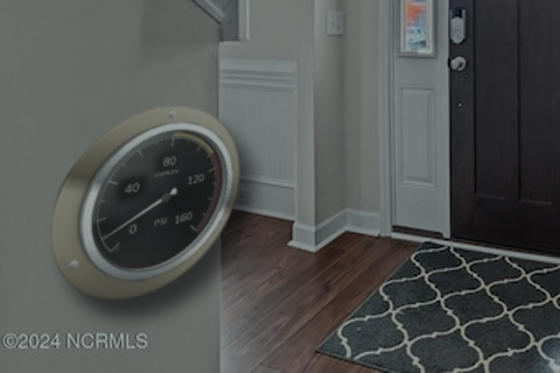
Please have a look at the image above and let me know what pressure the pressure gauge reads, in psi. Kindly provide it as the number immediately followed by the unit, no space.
10psi
